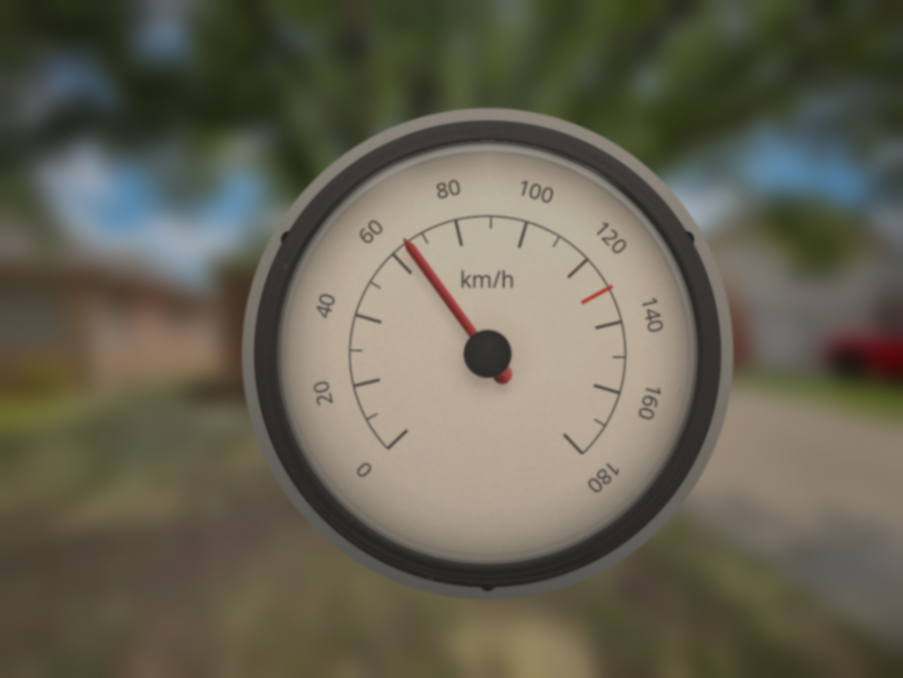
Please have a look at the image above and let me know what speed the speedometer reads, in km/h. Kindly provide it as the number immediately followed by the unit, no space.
65km/h
